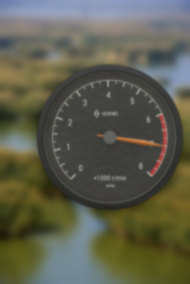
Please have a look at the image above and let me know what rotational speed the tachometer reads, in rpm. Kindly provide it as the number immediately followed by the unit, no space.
7000rpm
